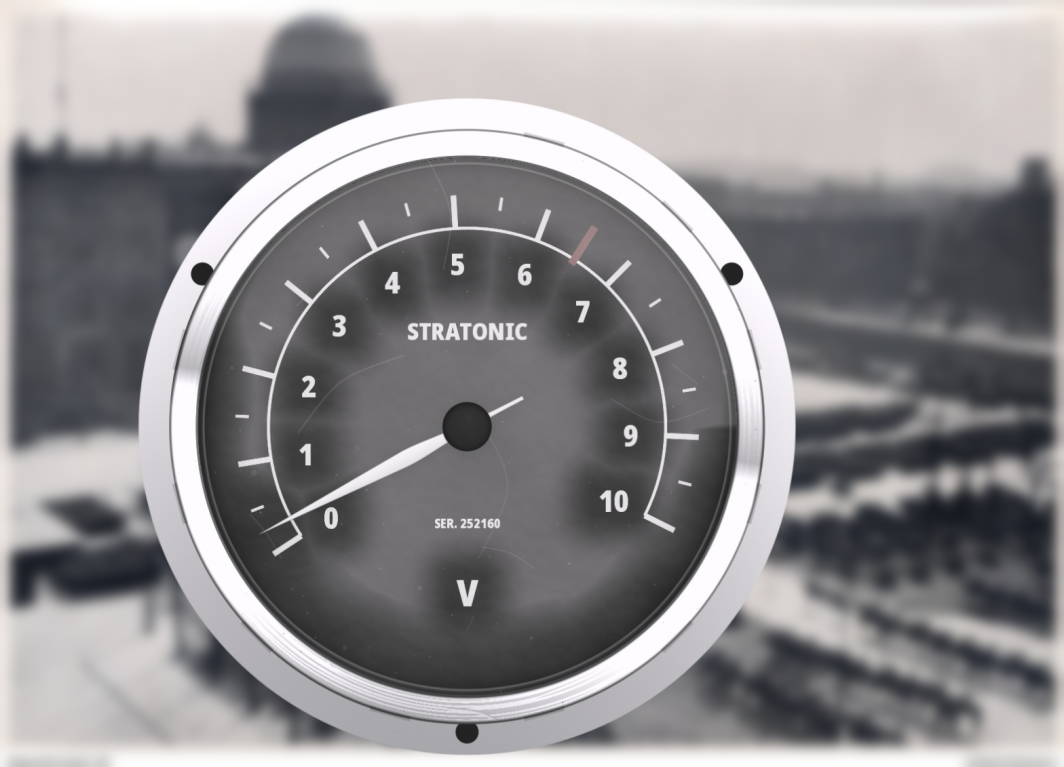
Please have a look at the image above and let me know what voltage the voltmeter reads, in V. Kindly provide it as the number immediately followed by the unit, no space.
0.25V
